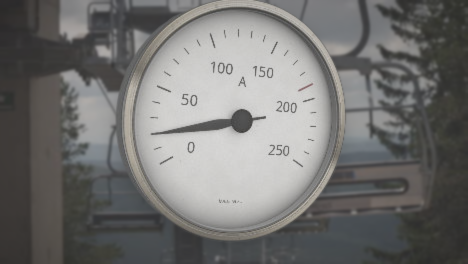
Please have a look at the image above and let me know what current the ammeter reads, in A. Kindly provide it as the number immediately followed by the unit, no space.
20A
